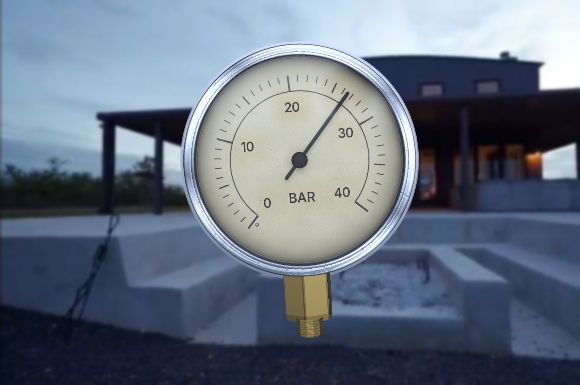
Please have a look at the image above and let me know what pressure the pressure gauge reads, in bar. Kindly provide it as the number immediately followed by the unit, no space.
26.5bar
